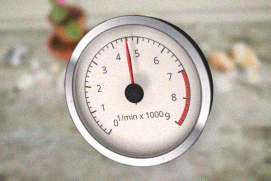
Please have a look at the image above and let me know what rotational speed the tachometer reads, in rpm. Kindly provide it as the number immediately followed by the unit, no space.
4600rpm
